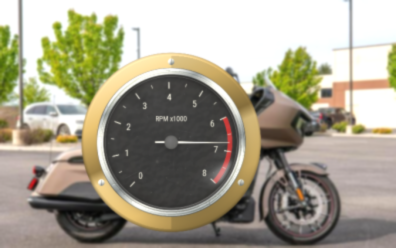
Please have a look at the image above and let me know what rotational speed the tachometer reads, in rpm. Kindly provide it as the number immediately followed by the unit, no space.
6750rpm
